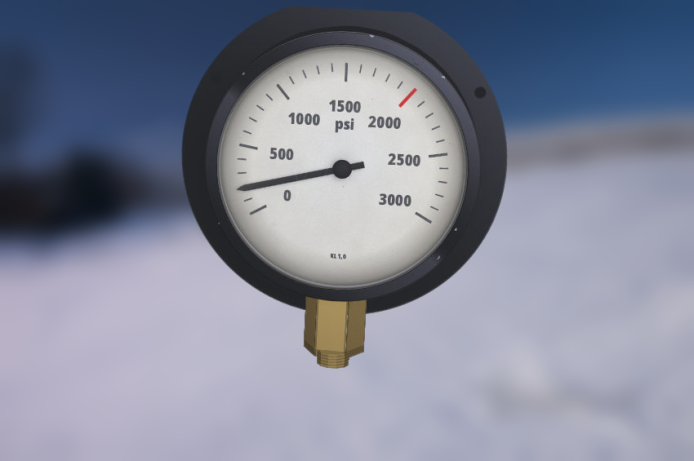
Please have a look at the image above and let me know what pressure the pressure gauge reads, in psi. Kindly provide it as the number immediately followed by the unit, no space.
200psi
